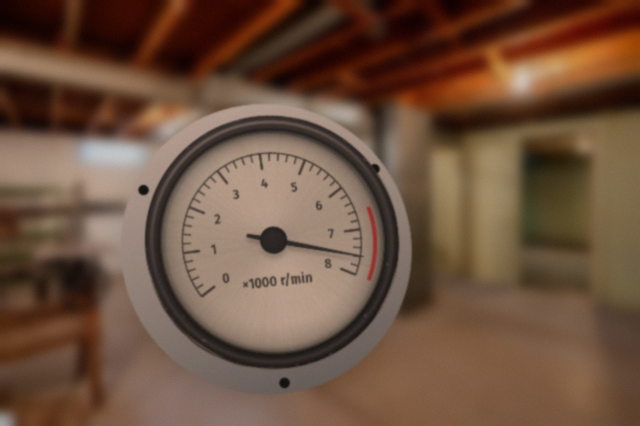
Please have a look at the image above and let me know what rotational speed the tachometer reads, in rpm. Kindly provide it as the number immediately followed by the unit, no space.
7600rpm
